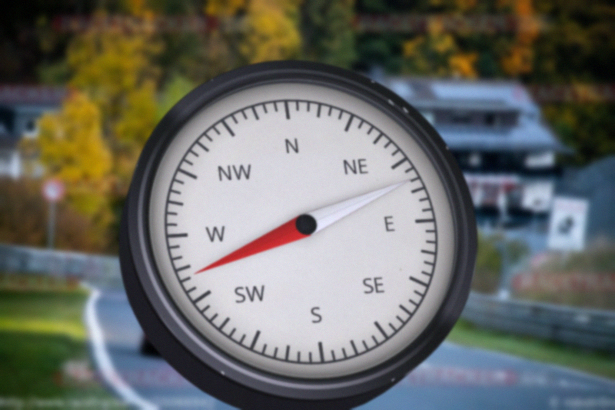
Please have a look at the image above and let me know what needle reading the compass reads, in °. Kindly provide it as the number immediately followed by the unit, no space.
250°
